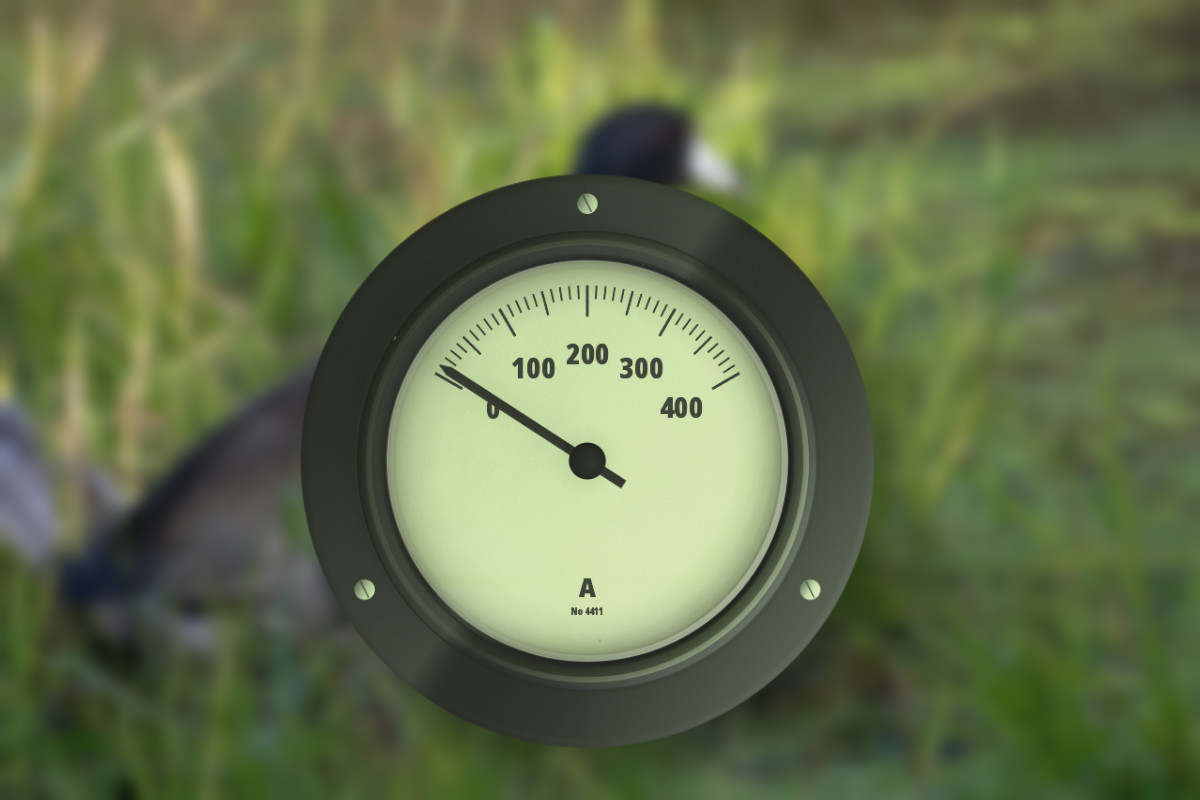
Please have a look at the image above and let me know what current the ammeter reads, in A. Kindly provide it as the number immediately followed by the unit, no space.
10A
